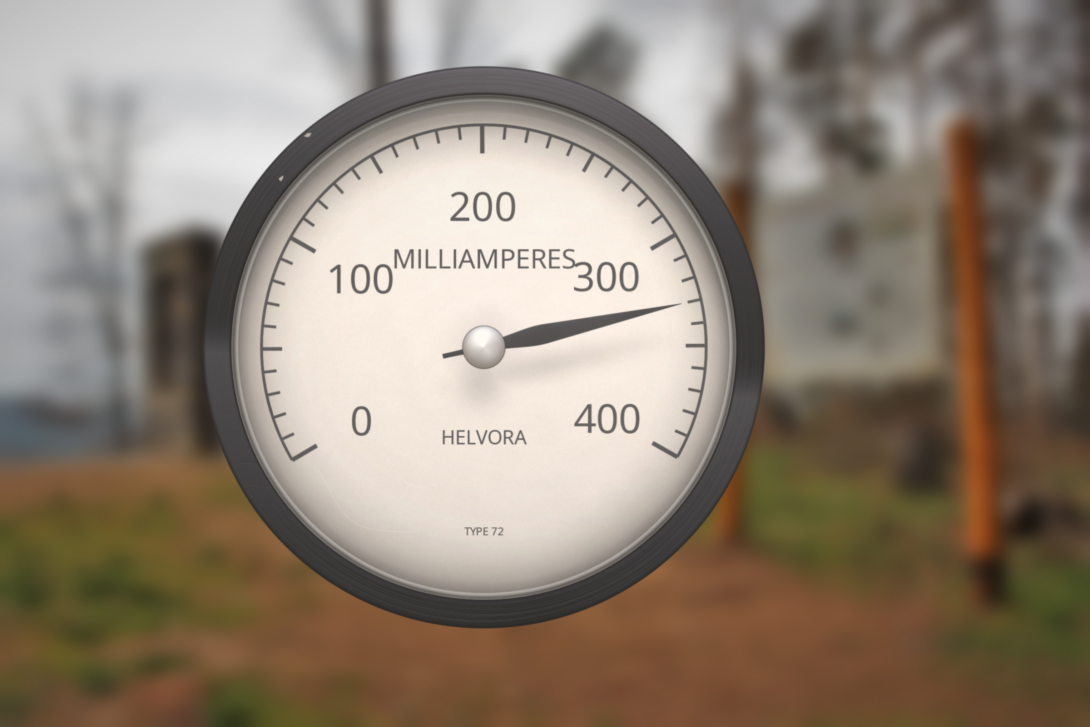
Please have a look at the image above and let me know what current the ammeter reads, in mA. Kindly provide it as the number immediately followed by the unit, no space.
330mA
